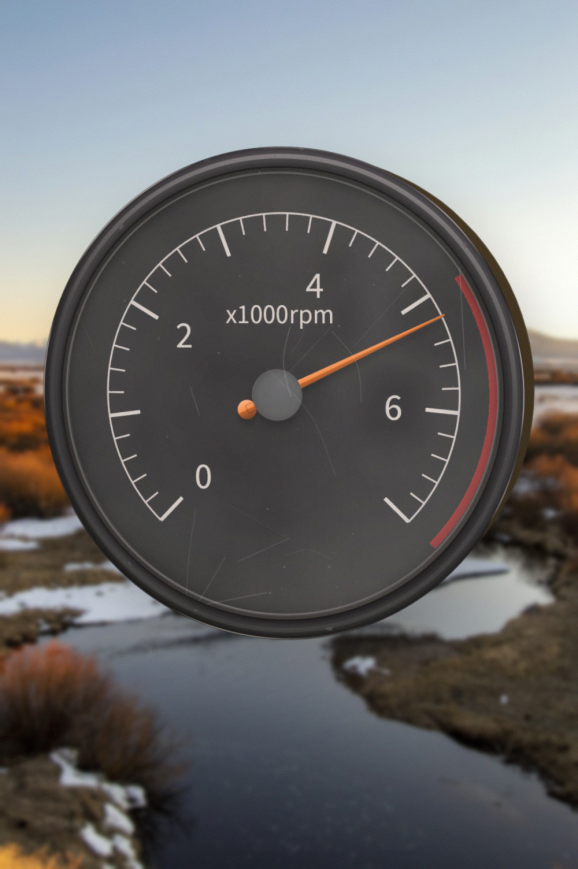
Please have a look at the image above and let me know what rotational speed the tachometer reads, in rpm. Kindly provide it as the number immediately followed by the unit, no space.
5200rpm
